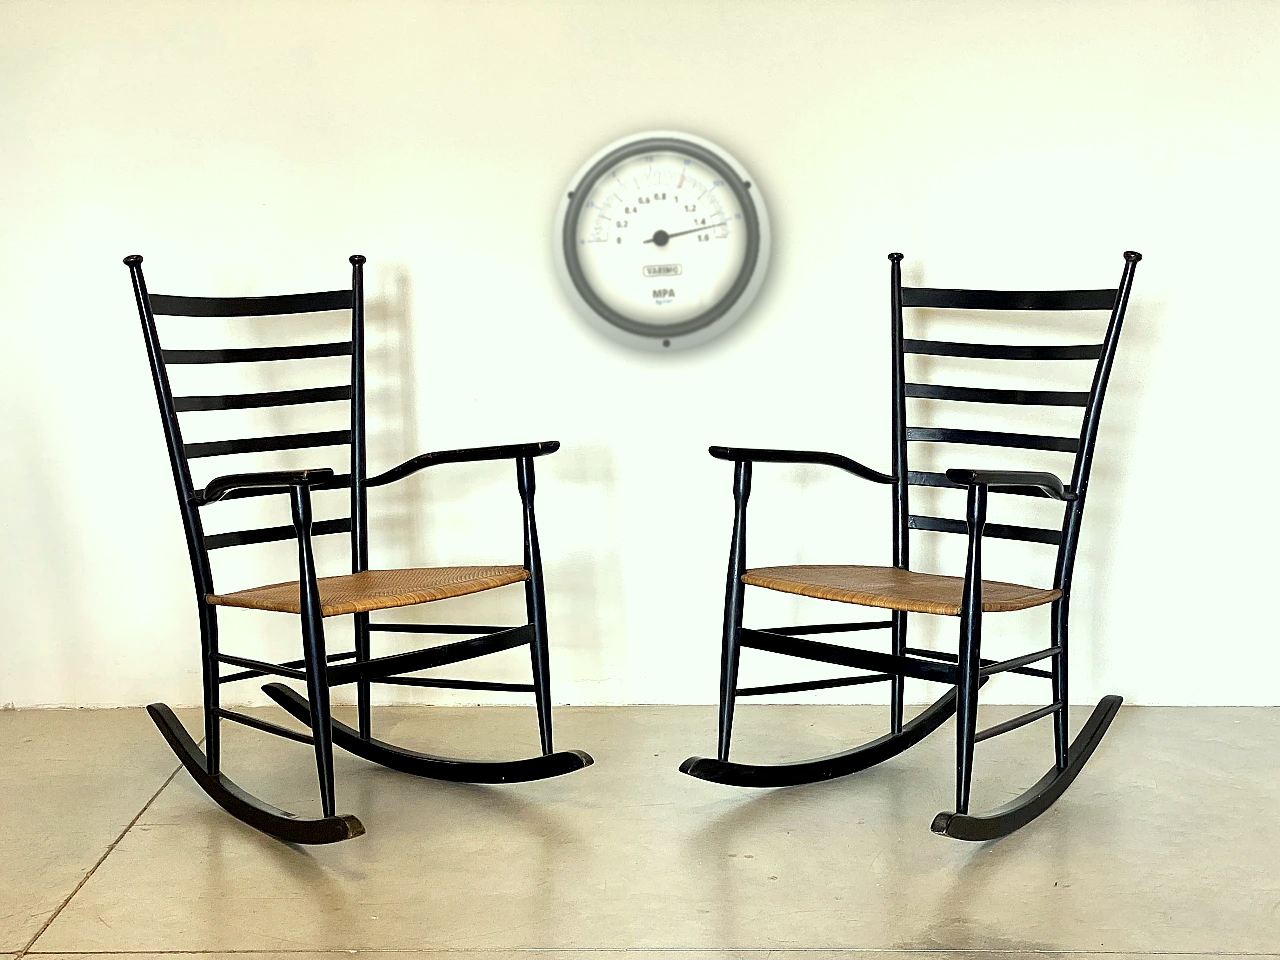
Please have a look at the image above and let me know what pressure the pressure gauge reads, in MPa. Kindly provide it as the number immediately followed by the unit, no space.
1.5MPa
